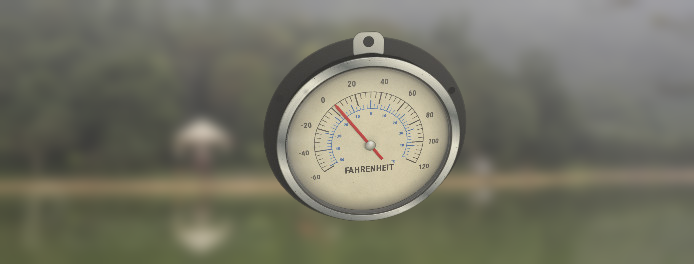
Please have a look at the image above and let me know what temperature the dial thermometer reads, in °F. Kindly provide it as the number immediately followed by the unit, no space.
4°F
